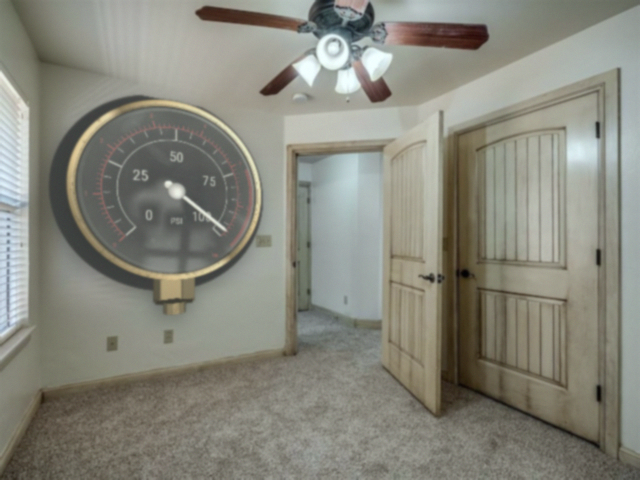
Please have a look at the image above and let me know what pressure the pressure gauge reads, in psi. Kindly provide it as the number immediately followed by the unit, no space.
97.5psi
